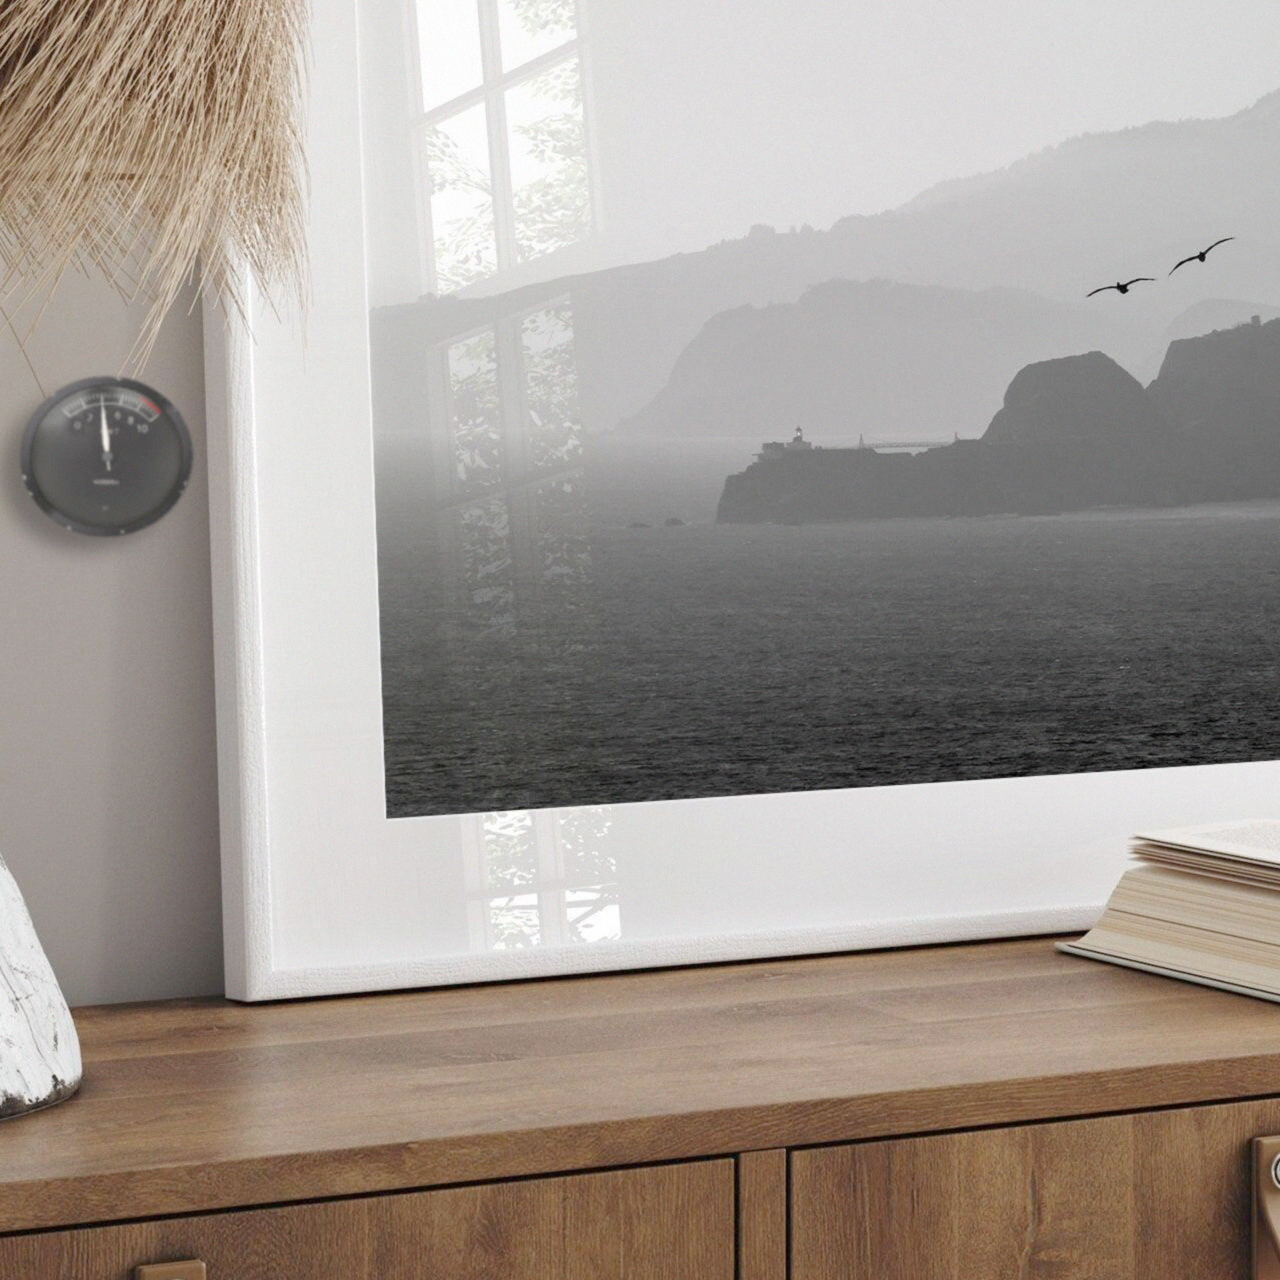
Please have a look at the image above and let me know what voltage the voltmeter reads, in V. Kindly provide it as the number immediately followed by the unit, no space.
4V
